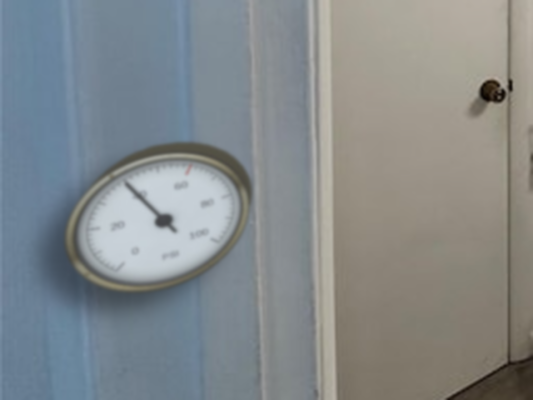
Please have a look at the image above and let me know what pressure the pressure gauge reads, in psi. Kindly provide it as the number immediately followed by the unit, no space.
40psi
